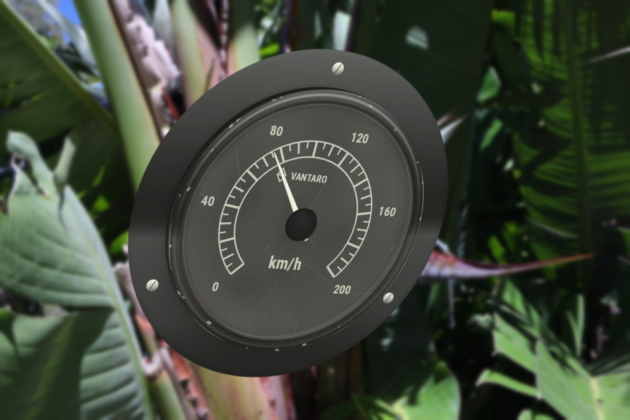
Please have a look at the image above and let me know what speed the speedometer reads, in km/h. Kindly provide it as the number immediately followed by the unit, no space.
75km/h
